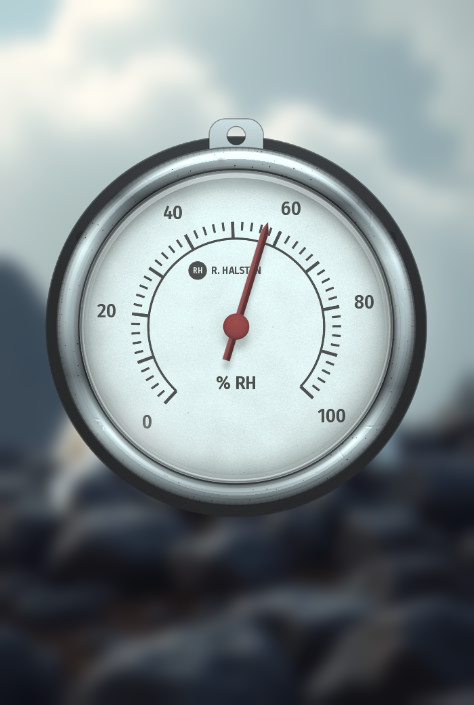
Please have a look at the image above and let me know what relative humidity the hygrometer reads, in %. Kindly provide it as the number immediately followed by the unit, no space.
57%
